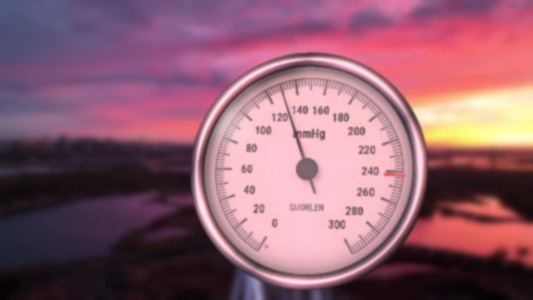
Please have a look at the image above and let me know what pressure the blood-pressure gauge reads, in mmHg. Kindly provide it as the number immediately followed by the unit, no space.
130mmHg
